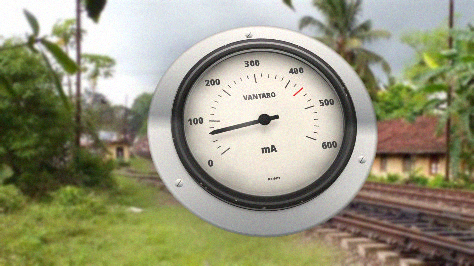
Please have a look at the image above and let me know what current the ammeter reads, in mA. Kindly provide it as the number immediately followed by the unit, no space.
60mA
